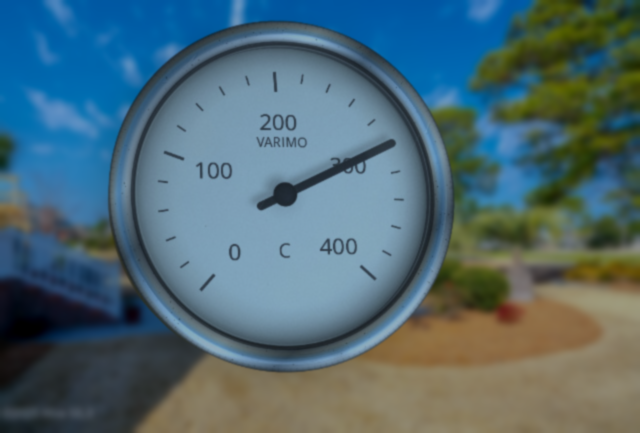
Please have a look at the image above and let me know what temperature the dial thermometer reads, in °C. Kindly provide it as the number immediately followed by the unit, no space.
300°C
